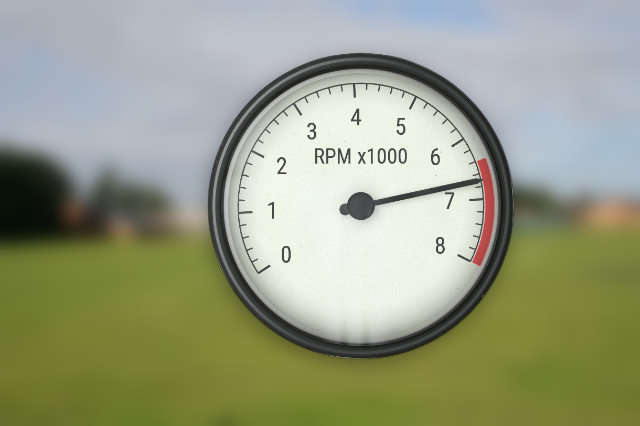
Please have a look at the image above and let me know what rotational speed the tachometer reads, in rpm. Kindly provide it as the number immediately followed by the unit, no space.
6700rpm
